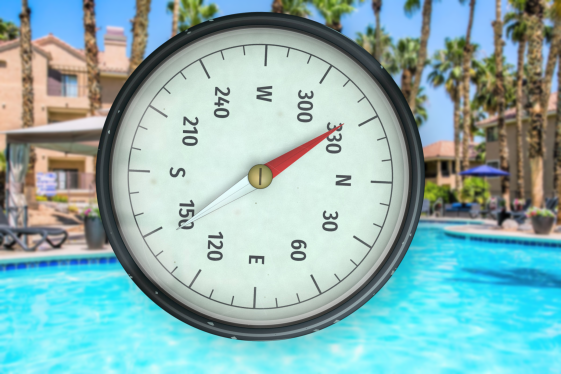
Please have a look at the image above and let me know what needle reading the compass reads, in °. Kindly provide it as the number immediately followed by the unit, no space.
325°
